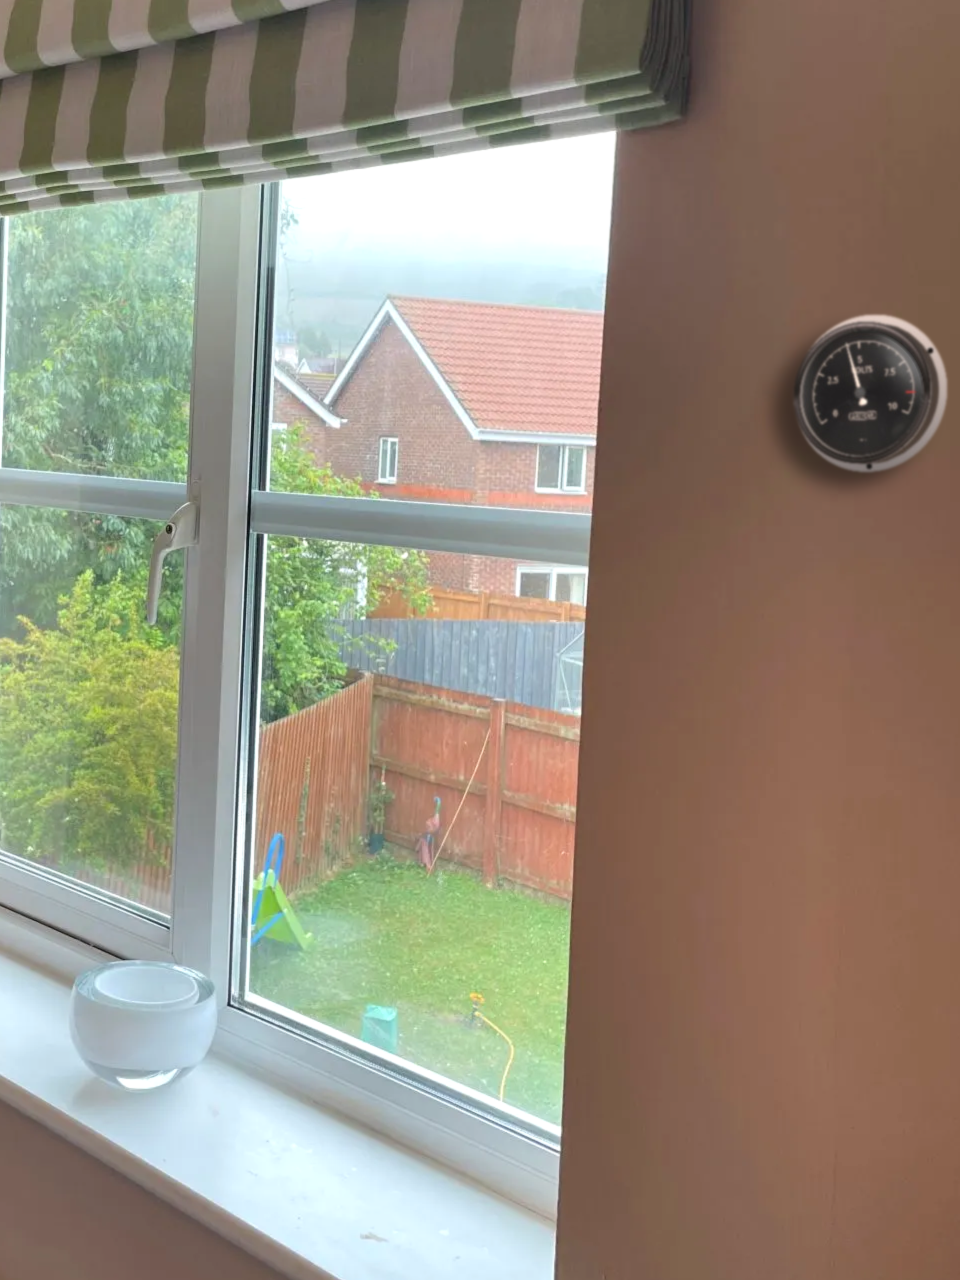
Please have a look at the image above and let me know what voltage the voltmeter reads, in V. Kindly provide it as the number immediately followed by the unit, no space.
4.5V
